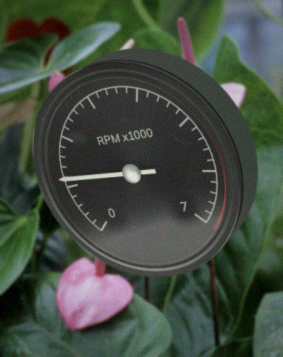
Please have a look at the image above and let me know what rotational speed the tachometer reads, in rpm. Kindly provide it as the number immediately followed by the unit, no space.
1200rpm
